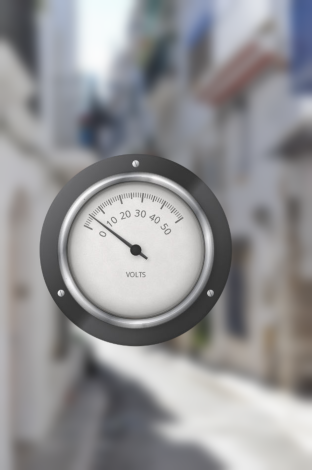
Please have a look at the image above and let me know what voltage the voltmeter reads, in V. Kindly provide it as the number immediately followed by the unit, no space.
5V
